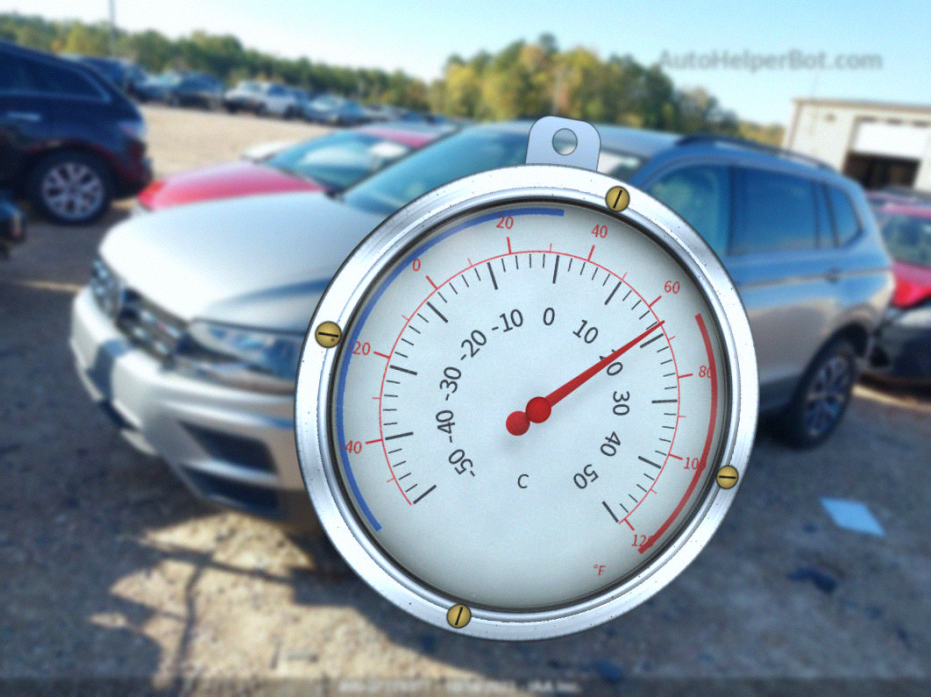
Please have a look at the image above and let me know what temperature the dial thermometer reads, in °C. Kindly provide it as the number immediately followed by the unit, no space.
18°C
